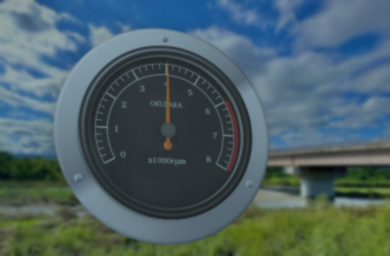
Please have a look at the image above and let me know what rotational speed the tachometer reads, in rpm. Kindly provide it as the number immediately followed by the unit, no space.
4000rpm
